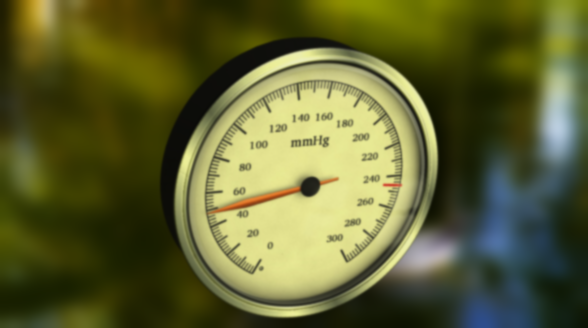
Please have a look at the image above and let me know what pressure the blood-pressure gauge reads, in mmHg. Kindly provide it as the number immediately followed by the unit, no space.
50mmHg
